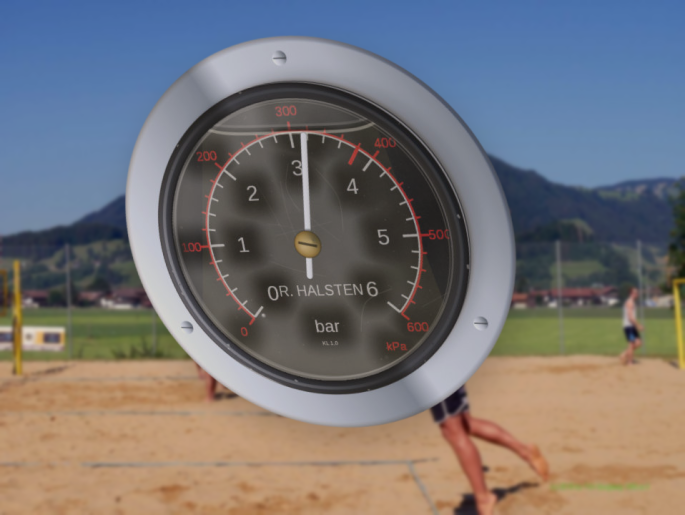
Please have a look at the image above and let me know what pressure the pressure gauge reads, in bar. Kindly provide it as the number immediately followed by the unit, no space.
3.2bar
